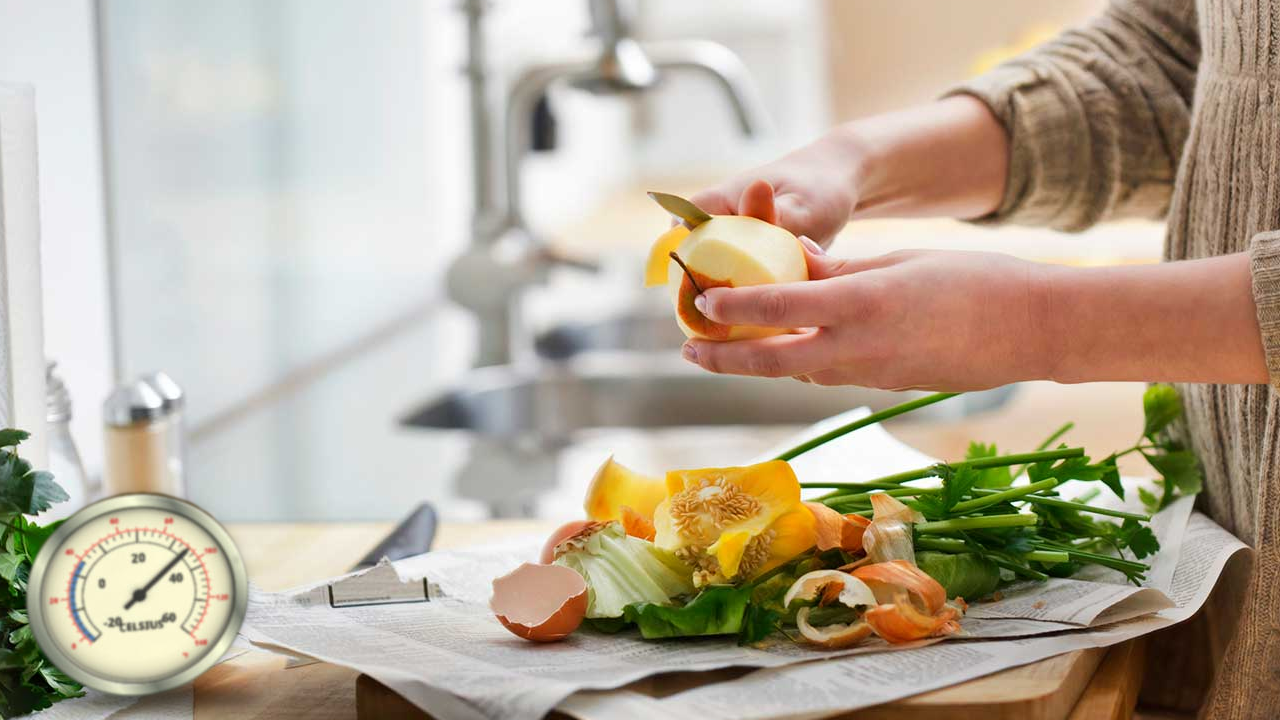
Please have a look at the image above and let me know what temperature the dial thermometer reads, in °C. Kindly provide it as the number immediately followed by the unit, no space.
34°C
